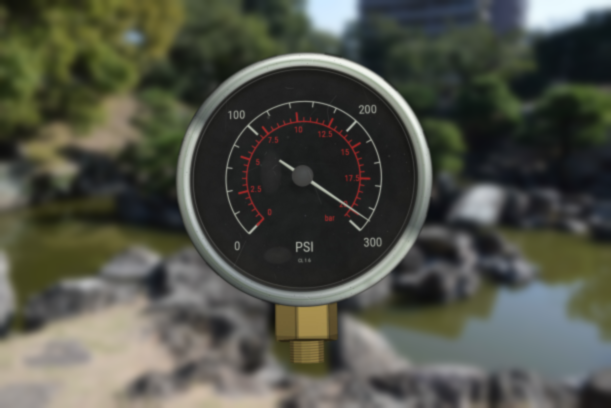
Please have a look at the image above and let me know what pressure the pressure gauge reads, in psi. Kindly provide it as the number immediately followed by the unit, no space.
290psi
